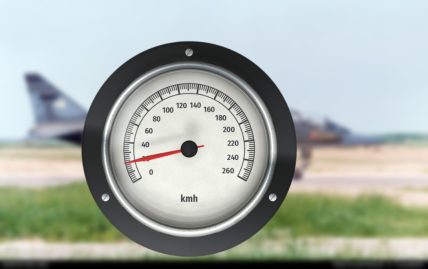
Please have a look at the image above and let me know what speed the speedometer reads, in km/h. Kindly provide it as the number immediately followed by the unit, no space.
20km/h
